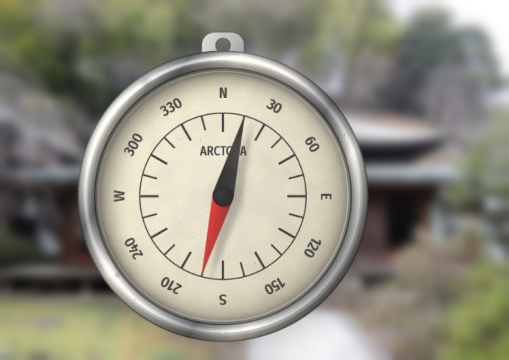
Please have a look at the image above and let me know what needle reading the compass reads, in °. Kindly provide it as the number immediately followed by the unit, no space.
195°
